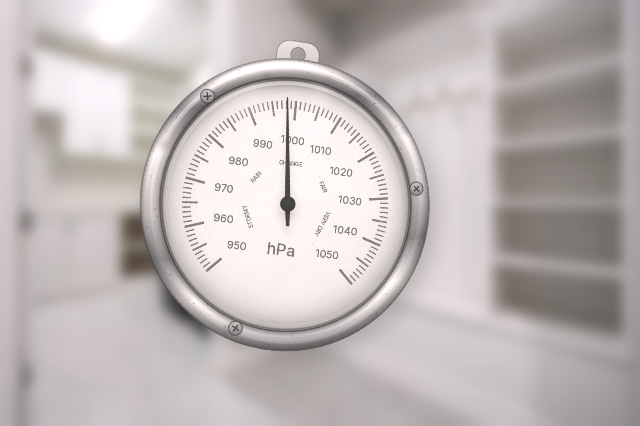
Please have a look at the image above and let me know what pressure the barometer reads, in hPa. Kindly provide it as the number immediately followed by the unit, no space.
998hPa
